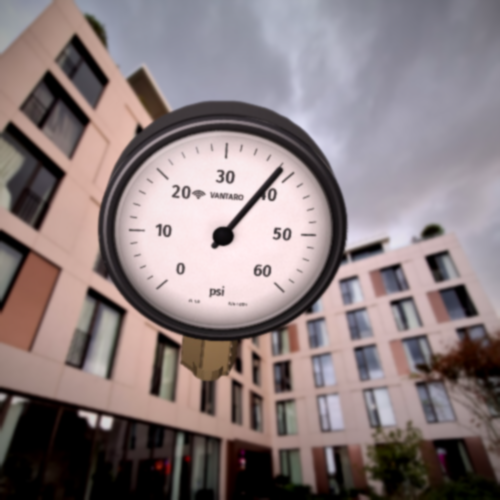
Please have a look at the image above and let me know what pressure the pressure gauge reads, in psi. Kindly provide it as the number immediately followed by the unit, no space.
38psi
